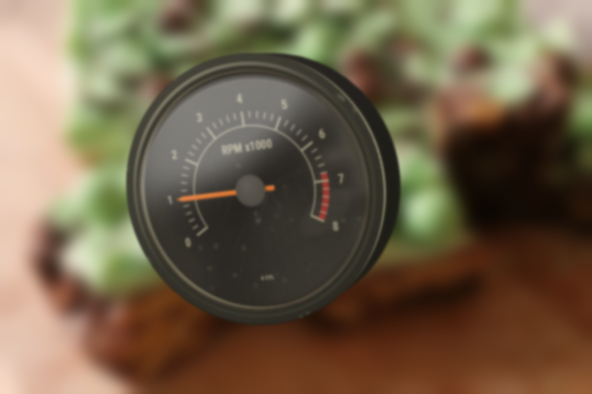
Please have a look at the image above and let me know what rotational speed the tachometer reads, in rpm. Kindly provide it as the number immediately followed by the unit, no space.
1000rpm
